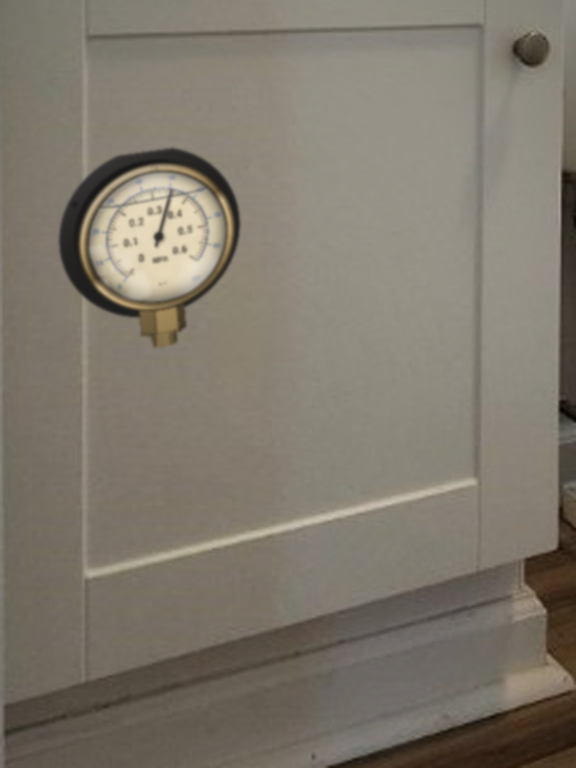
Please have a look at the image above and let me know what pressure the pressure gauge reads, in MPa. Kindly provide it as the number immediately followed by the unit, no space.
0.35MPa
